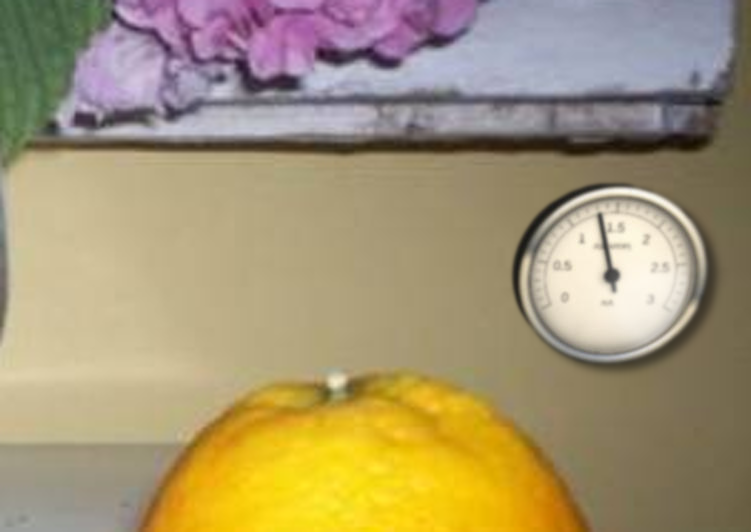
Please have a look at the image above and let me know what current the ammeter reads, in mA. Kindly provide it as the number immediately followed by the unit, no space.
1.3mA
